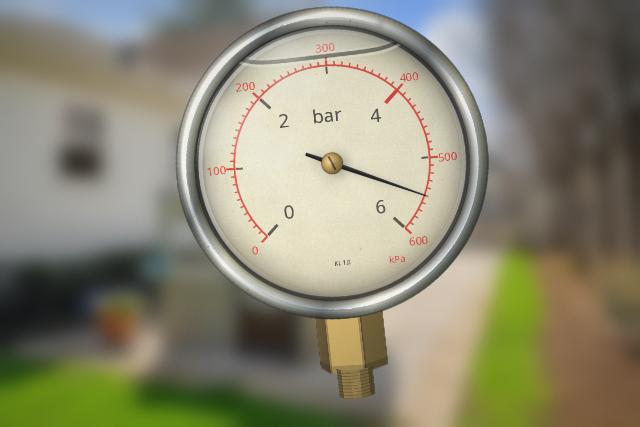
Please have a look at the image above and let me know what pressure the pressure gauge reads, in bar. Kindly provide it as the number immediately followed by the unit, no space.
5.5bar
